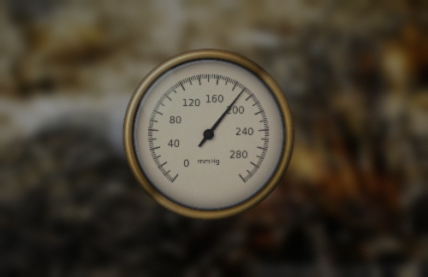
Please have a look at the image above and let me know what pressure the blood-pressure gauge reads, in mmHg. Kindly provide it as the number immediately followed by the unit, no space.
190mmHg
